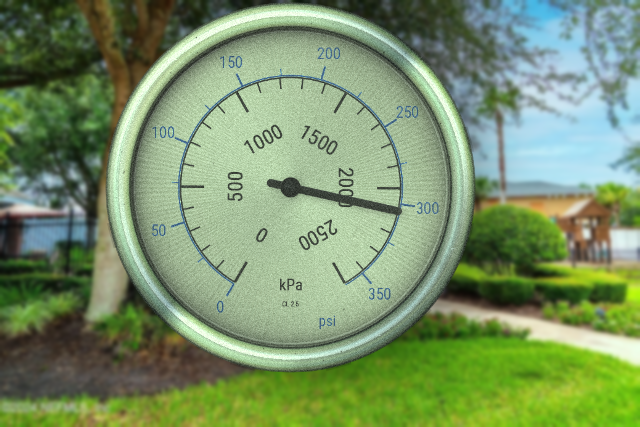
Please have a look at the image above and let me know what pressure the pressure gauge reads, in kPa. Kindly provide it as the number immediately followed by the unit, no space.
2100kPa
